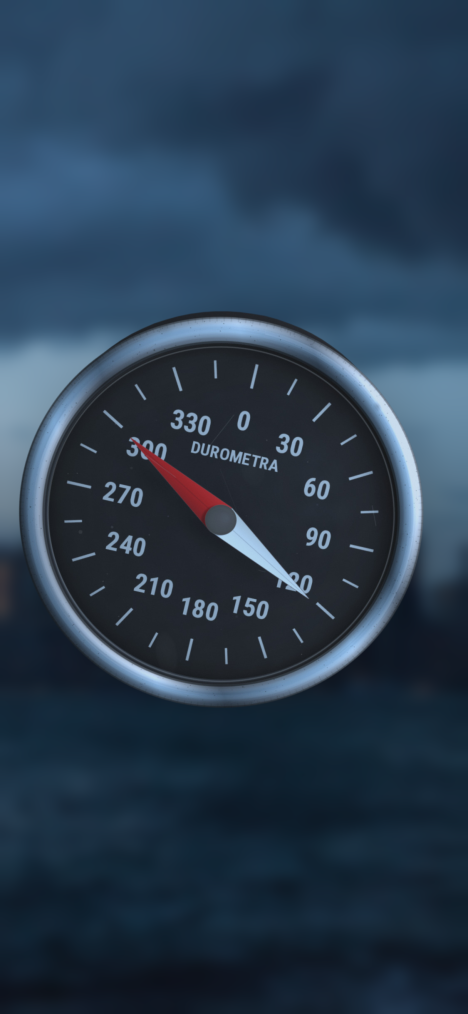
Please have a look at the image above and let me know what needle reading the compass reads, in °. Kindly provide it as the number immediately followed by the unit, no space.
300°
